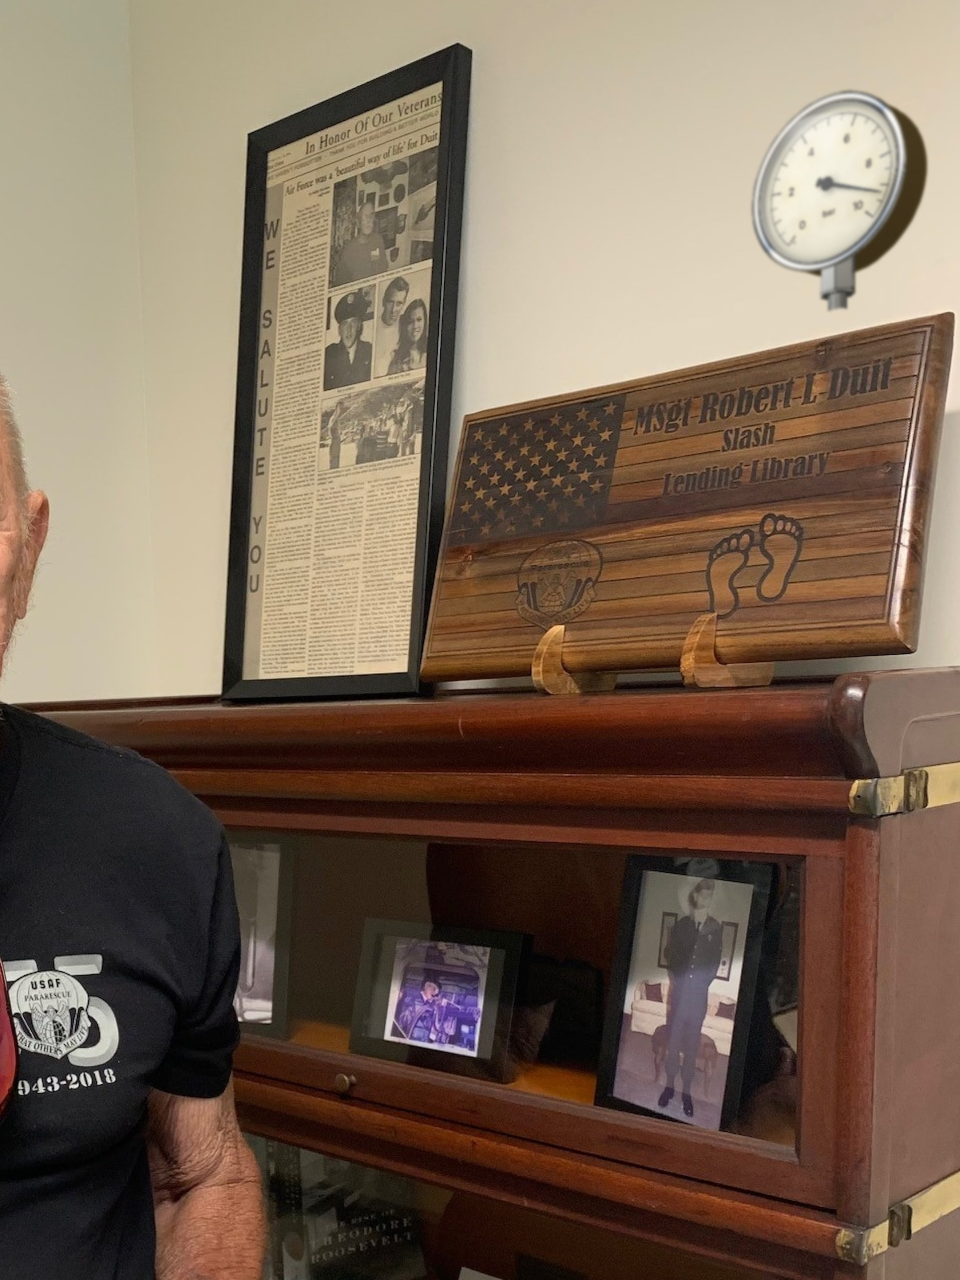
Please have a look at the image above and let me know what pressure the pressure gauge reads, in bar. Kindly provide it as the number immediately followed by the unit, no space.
9.25bar
